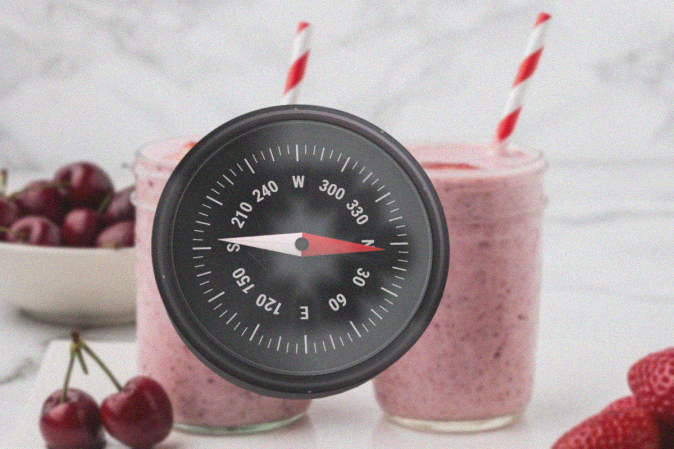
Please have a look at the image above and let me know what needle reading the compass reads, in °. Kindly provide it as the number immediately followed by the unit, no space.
5°
